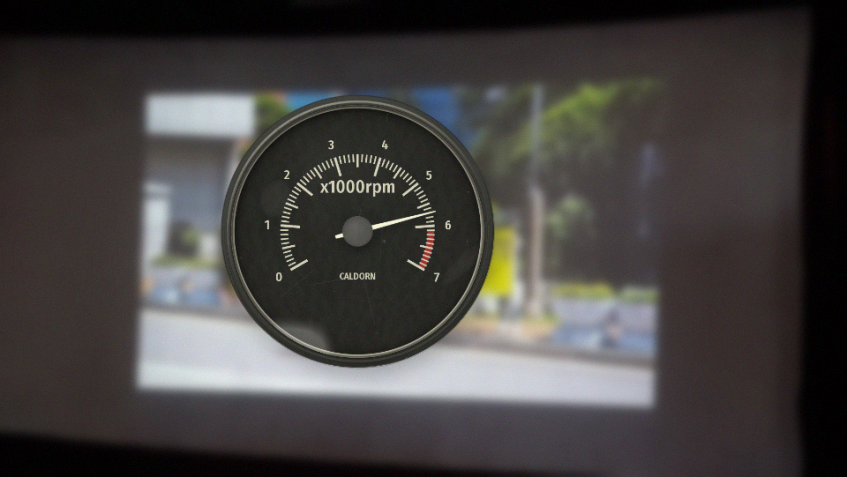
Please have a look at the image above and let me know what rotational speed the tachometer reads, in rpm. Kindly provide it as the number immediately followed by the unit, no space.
5700rpm
